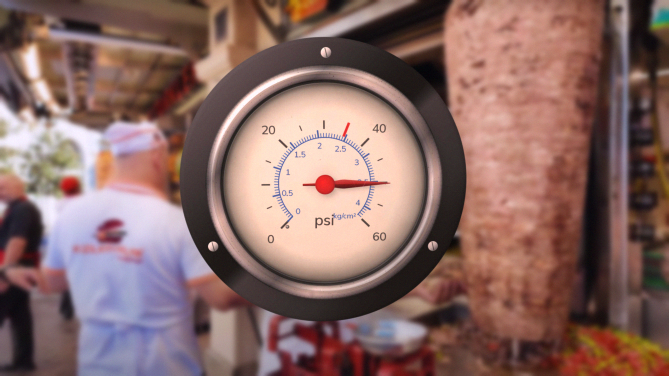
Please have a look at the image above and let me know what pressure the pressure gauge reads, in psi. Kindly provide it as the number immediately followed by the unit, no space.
50psi
